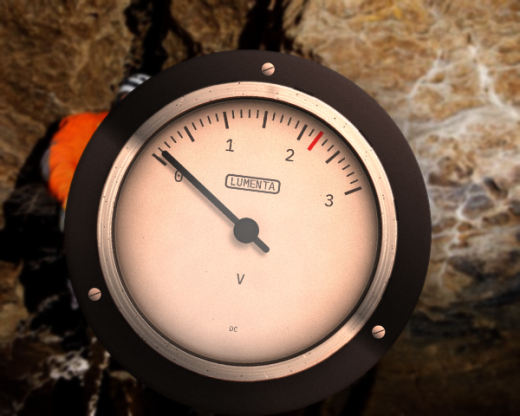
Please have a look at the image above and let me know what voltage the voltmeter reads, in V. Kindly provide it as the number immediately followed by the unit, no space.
0.1V
